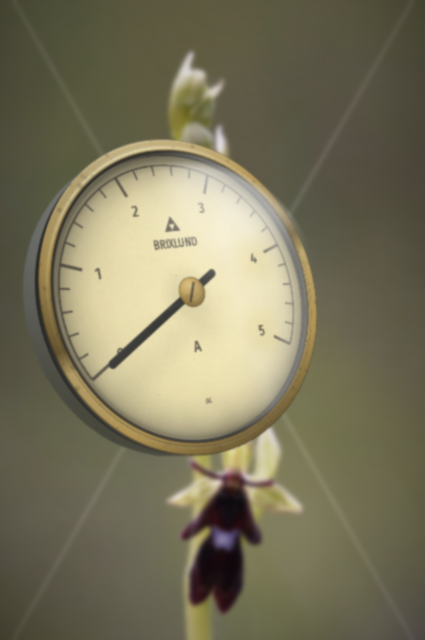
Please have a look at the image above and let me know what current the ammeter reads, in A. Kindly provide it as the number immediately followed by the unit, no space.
0A
